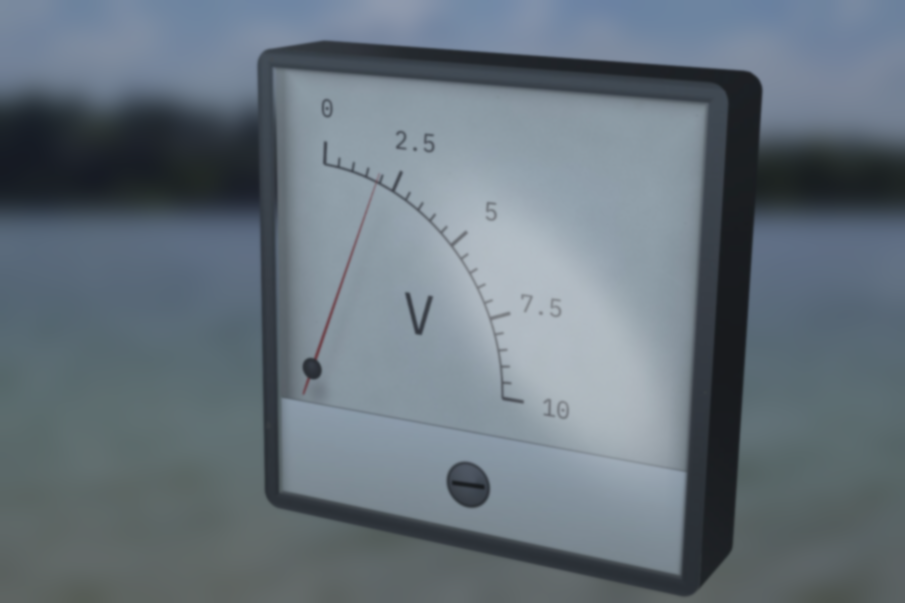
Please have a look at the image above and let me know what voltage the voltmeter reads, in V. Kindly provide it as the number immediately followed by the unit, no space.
2V
